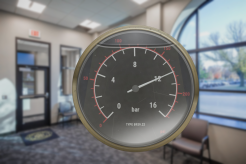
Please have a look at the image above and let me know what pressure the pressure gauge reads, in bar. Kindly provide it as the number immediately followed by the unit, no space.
12bar
